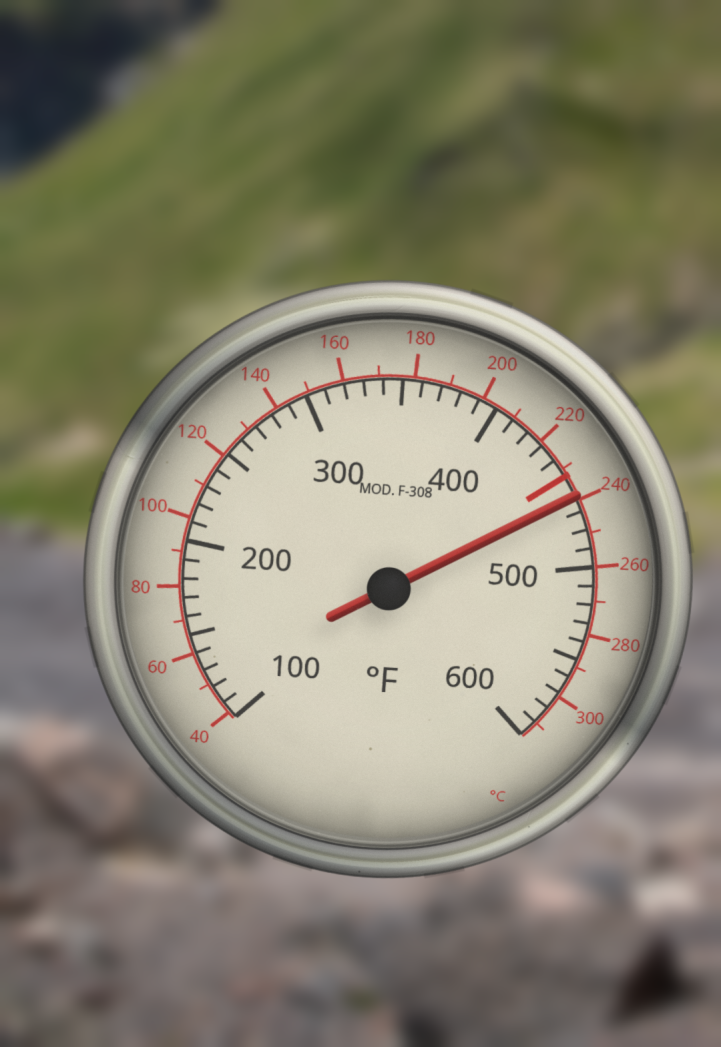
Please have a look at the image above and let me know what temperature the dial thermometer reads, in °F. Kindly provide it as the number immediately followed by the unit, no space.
460°F
